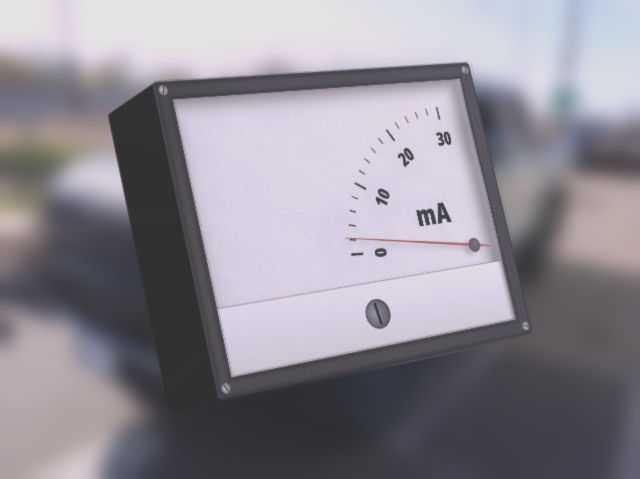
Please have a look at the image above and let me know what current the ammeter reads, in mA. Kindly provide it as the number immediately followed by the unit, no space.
2mA
